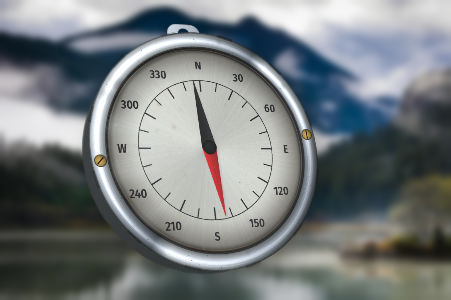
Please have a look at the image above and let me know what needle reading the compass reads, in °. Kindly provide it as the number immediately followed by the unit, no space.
172.5°
